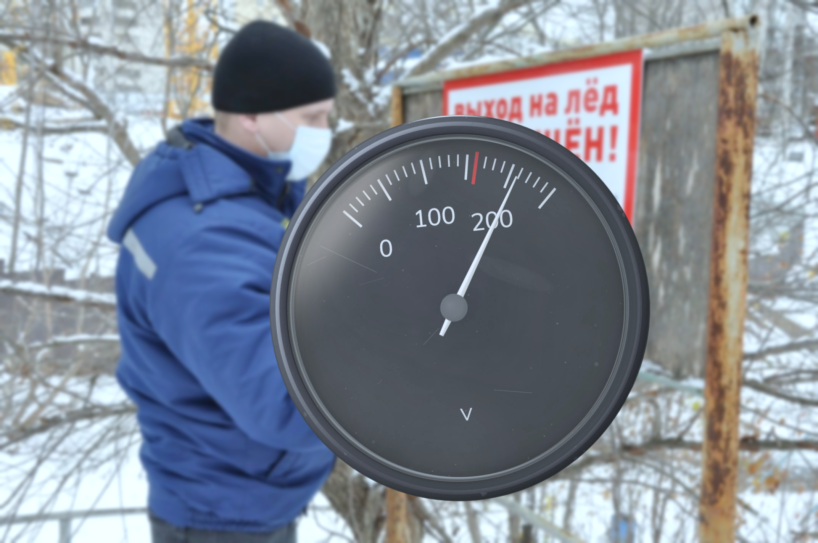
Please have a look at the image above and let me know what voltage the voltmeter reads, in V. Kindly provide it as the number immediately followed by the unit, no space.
210V
